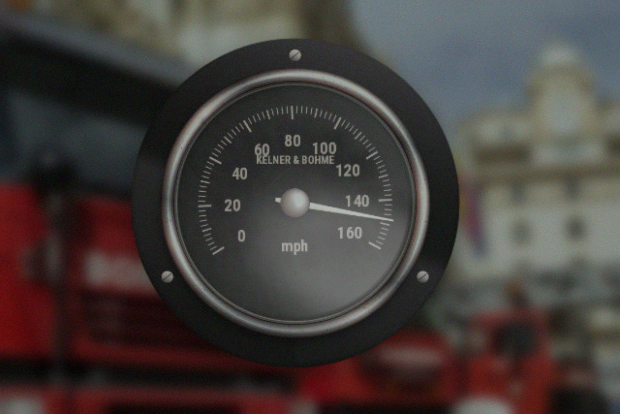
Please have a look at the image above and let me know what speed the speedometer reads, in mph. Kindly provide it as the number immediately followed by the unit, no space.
148mph
